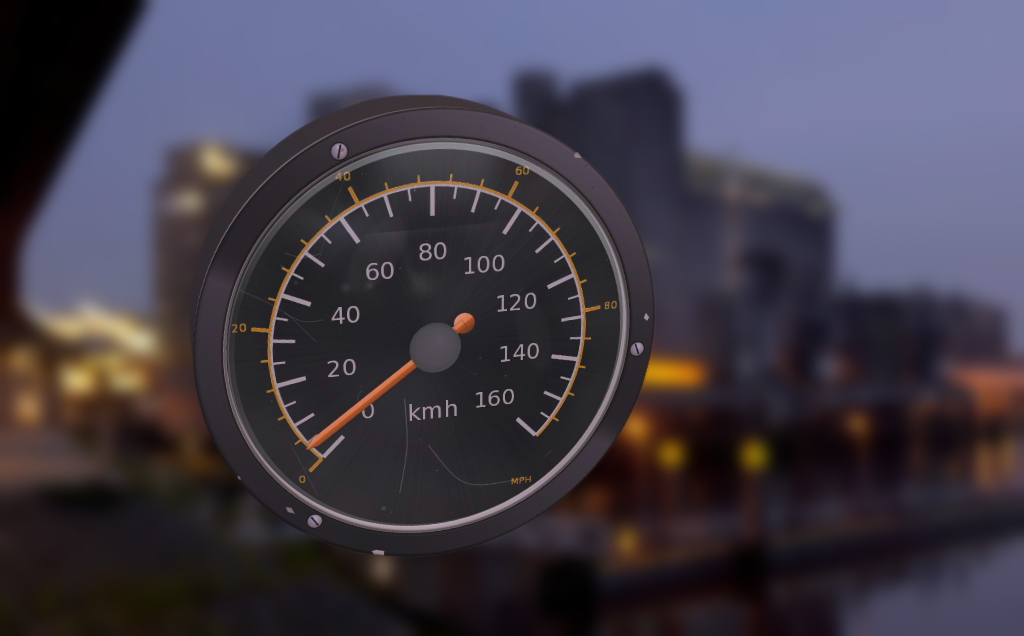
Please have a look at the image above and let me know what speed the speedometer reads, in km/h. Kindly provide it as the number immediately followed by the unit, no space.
5km/h
